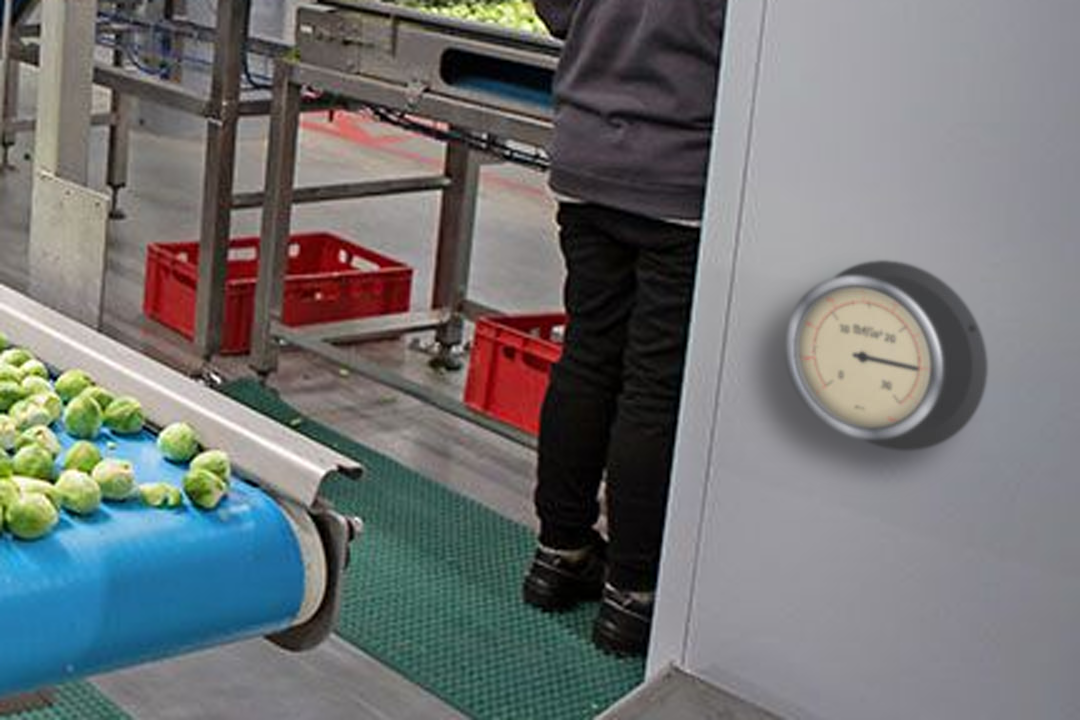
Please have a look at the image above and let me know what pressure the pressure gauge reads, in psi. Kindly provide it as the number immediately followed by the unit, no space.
25psi
